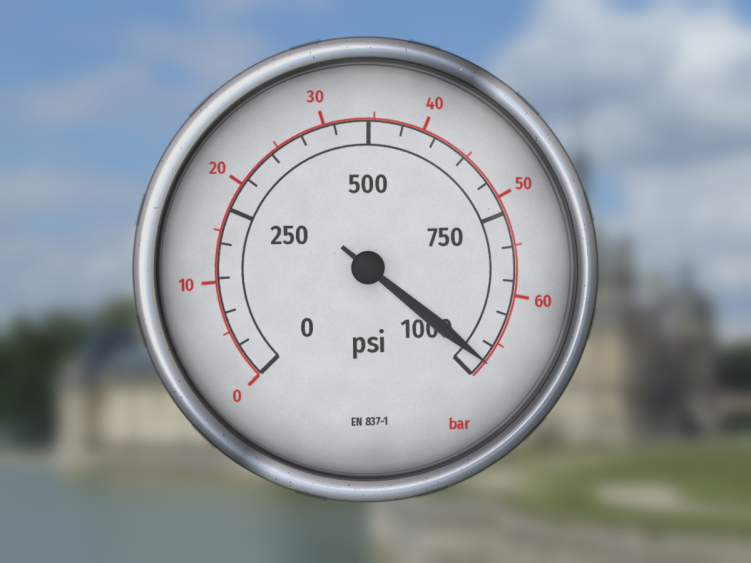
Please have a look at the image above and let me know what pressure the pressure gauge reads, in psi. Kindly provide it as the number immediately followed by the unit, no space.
975psi
